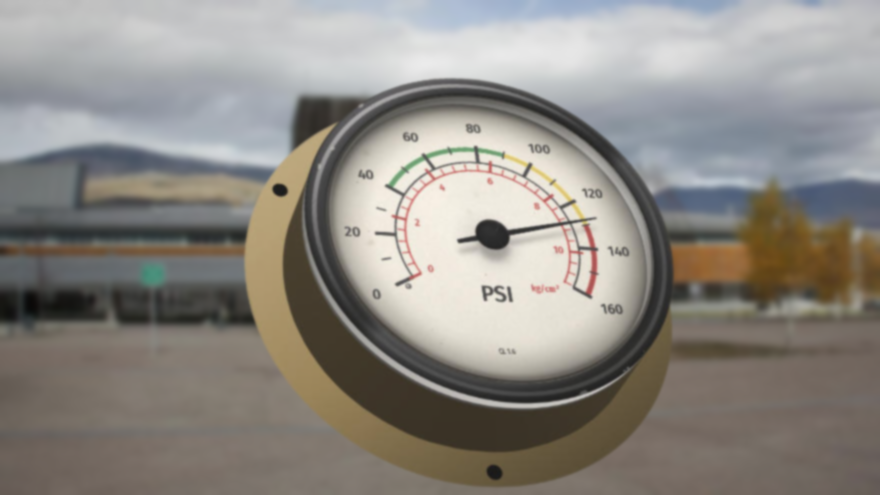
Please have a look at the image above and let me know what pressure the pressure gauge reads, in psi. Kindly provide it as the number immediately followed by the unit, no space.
130psi
